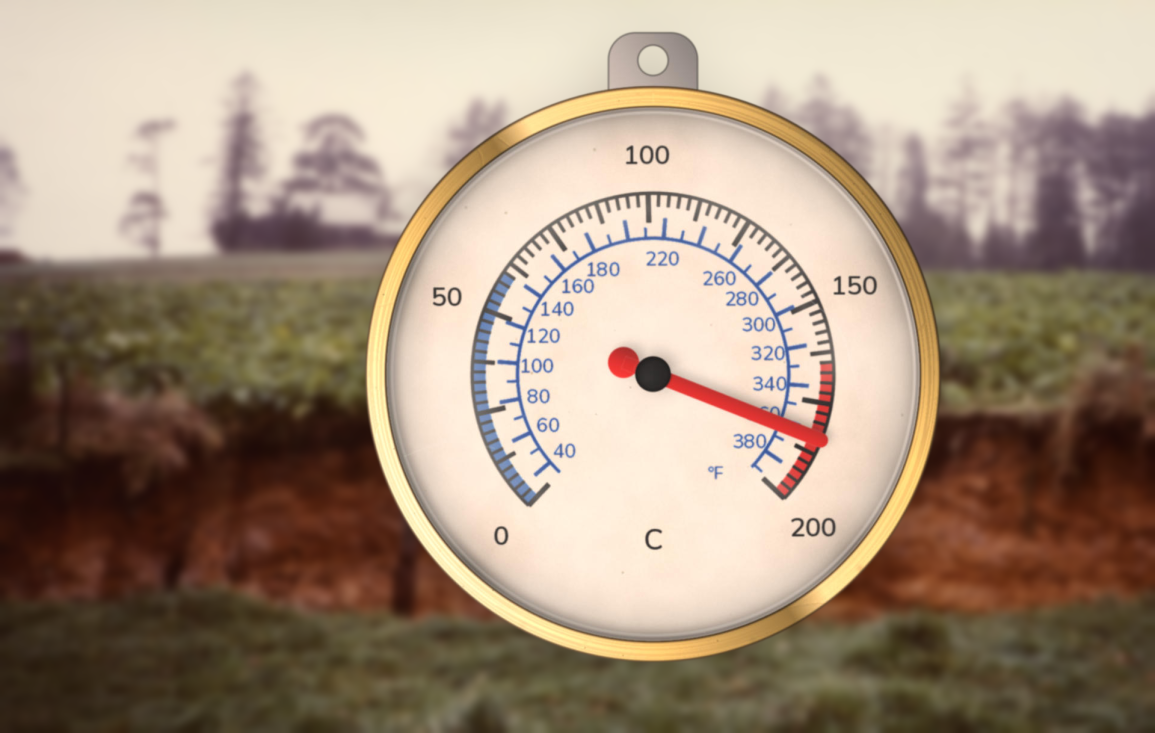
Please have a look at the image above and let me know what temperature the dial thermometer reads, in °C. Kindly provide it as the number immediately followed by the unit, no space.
183.75°C
